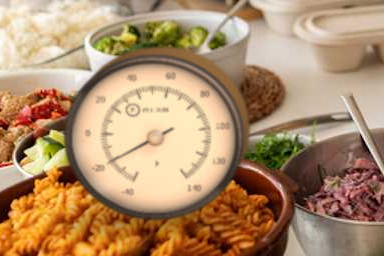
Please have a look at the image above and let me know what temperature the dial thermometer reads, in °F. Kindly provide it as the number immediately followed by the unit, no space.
-20°F
